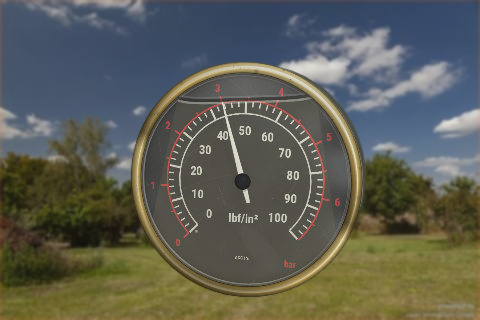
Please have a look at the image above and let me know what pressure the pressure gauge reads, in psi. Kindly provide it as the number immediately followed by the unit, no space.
44psi
